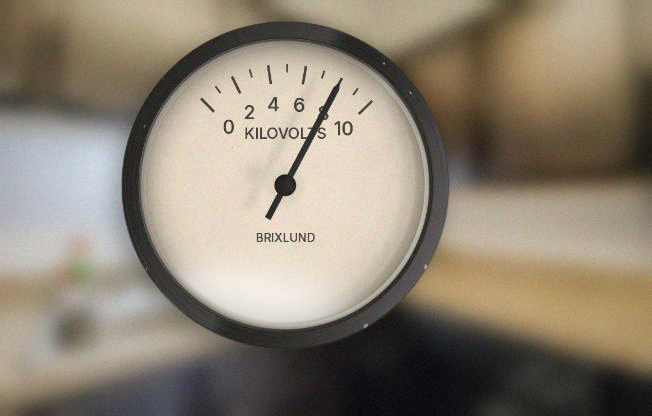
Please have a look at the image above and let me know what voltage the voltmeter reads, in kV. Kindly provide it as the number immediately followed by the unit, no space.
8kV
